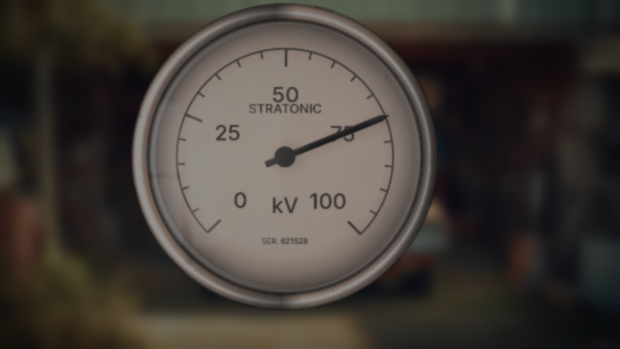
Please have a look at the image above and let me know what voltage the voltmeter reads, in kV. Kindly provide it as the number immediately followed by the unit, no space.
75kV
